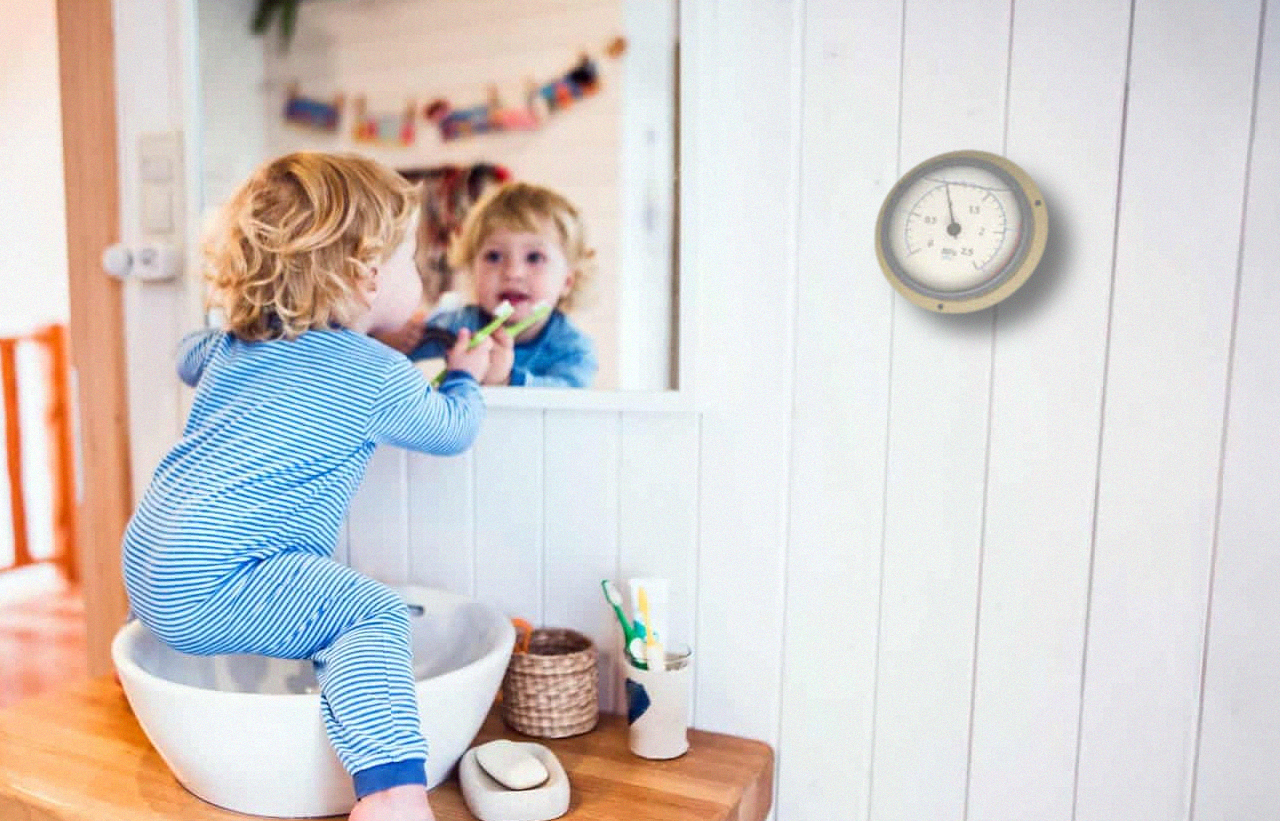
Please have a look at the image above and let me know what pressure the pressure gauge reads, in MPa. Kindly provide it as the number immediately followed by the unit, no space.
1MPa
